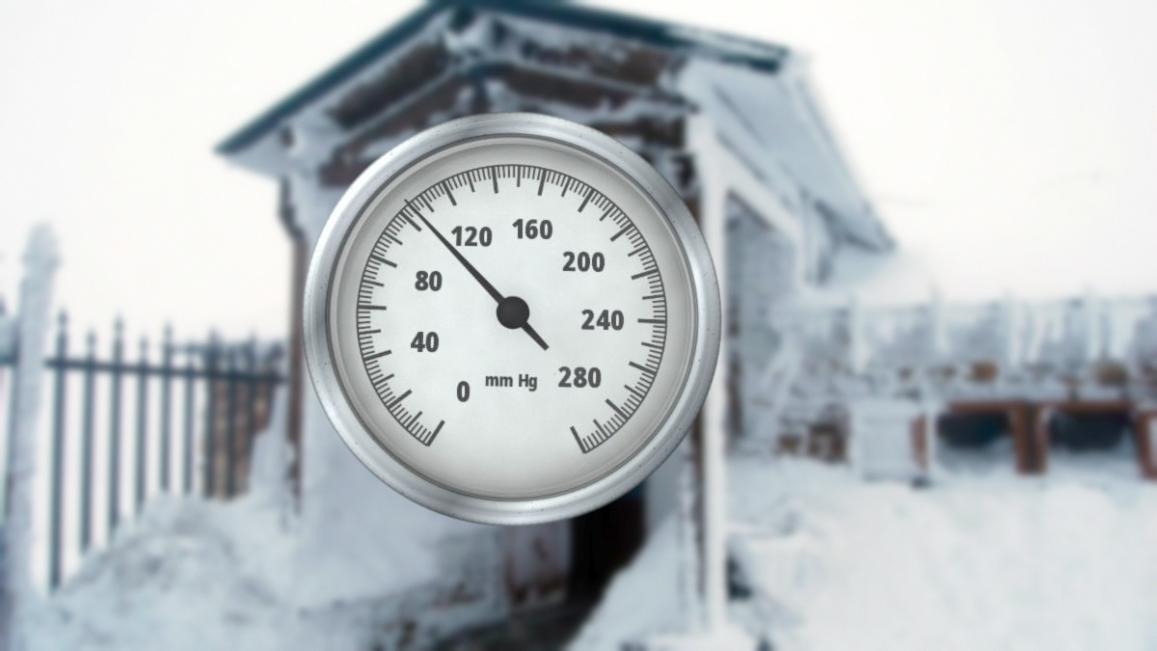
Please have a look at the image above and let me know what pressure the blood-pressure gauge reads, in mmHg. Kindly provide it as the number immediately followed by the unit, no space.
104mmHg
